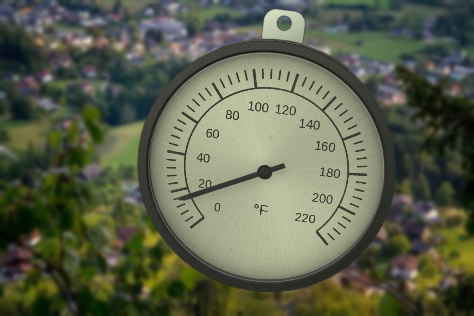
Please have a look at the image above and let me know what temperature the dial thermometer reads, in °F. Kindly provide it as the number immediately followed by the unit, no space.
16°F
